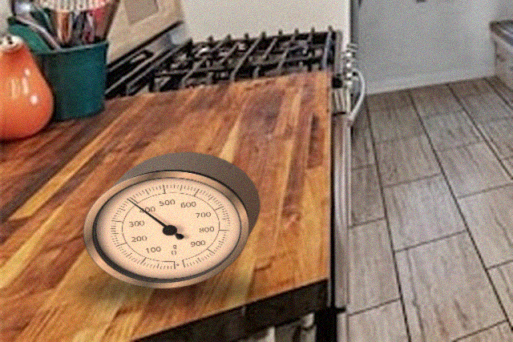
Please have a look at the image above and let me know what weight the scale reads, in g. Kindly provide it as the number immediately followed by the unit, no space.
400g
